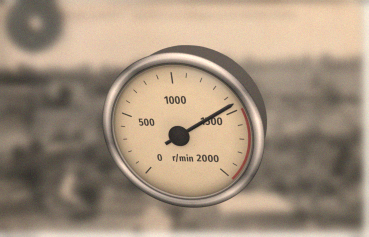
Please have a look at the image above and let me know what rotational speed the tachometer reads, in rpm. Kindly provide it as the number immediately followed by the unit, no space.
1450rpm
